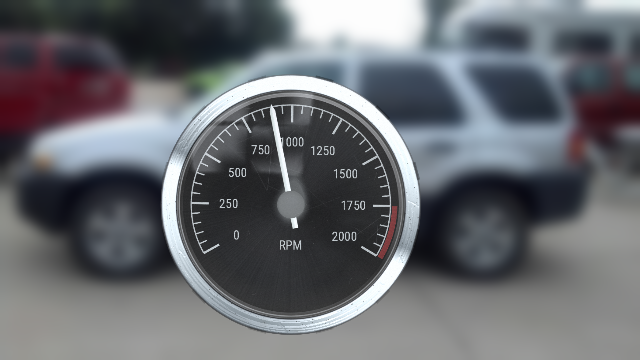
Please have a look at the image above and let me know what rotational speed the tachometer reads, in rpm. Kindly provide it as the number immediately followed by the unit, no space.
900rpm
